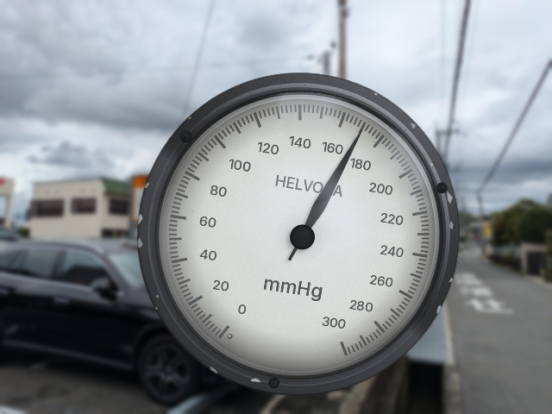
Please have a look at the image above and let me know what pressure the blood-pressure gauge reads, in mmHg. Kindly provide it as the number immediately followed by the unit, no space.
170mmHg
